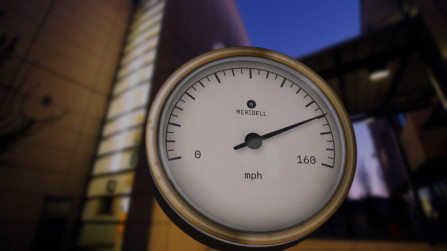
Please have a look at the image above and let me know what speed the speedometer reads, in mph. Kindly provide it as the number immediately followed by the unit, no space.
130mph
